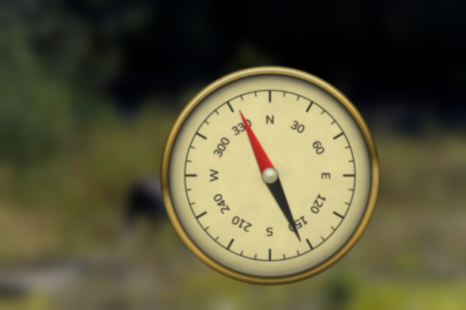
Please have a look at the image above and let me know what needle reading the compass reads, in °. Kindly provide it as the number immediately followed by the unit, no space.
335°
